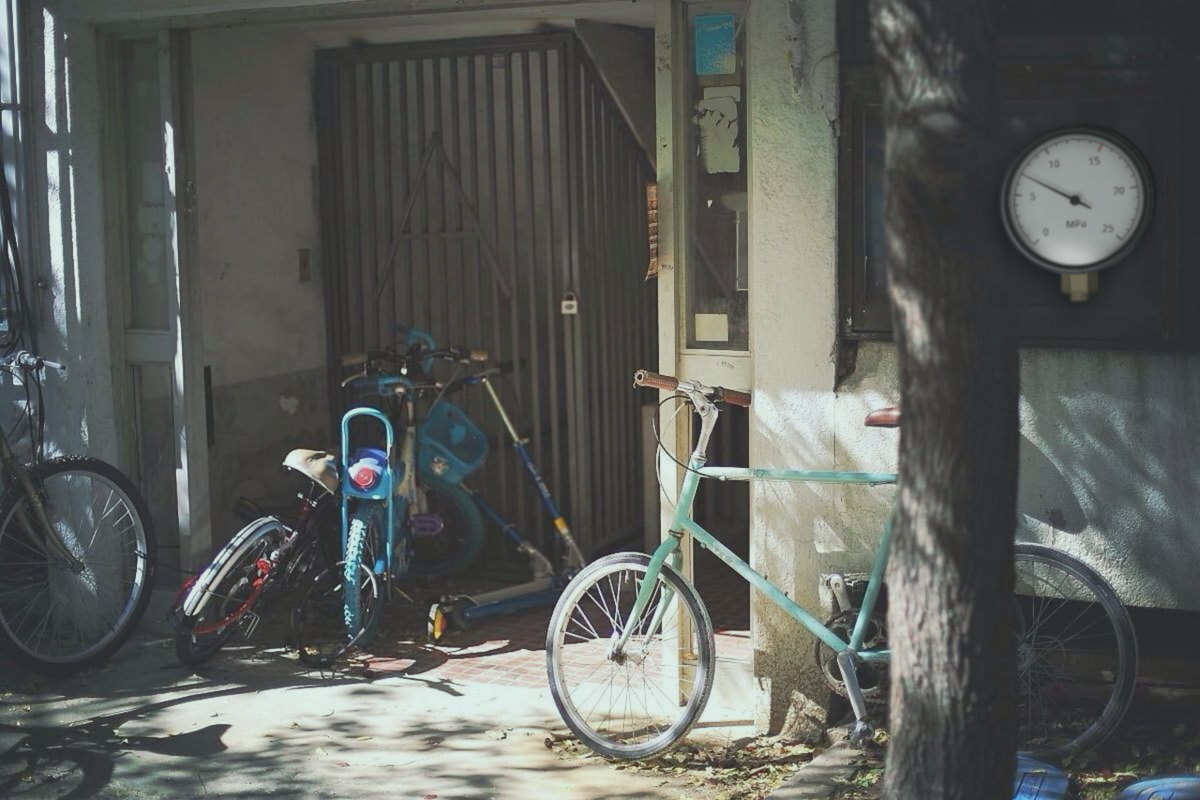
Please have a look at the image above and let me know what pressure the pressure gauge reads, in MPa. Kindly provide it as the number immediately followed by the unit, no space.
7MPa
